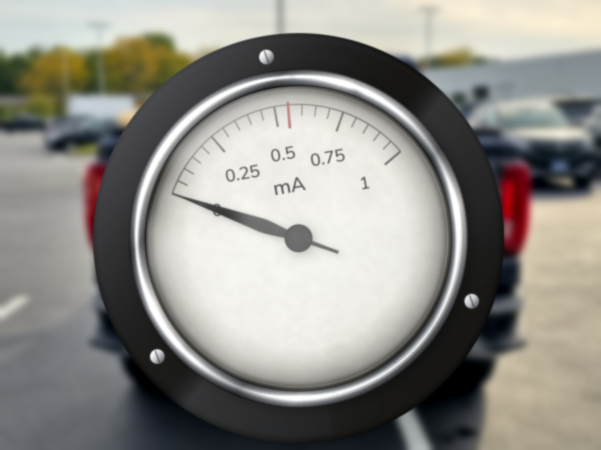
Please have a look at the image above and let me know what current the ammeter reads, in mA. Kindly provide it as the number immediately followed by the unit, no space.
0mA
